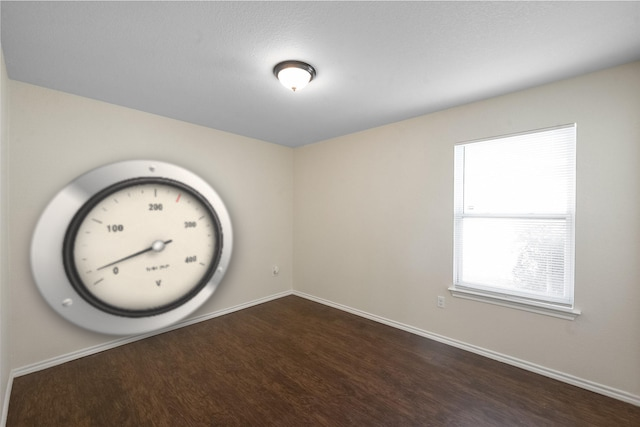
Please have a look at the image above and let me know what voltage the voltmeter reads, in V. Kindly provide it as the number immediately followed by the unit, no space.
20V
